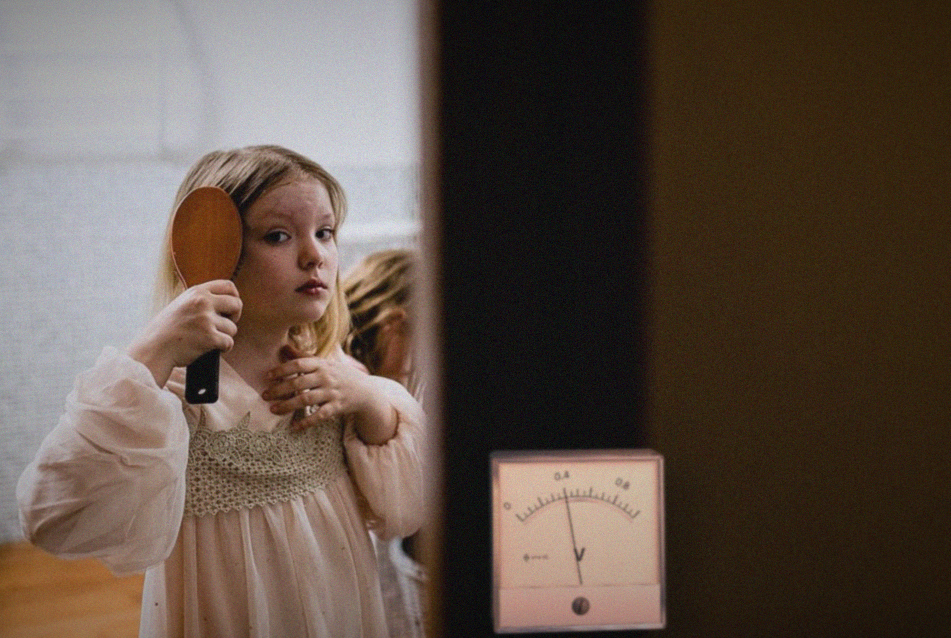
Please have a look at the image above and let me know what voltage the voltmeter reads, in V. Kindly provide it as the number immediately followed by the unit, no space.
0.4V
